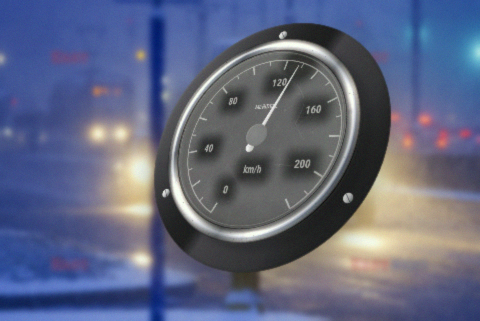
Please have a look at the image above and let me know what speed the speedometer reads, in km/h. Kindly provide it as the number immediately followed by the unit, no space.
130km/h
